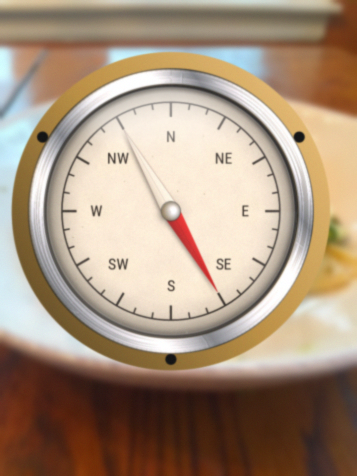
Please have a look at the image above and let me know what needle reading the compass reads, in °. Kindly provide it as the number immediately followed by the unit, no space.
150°
